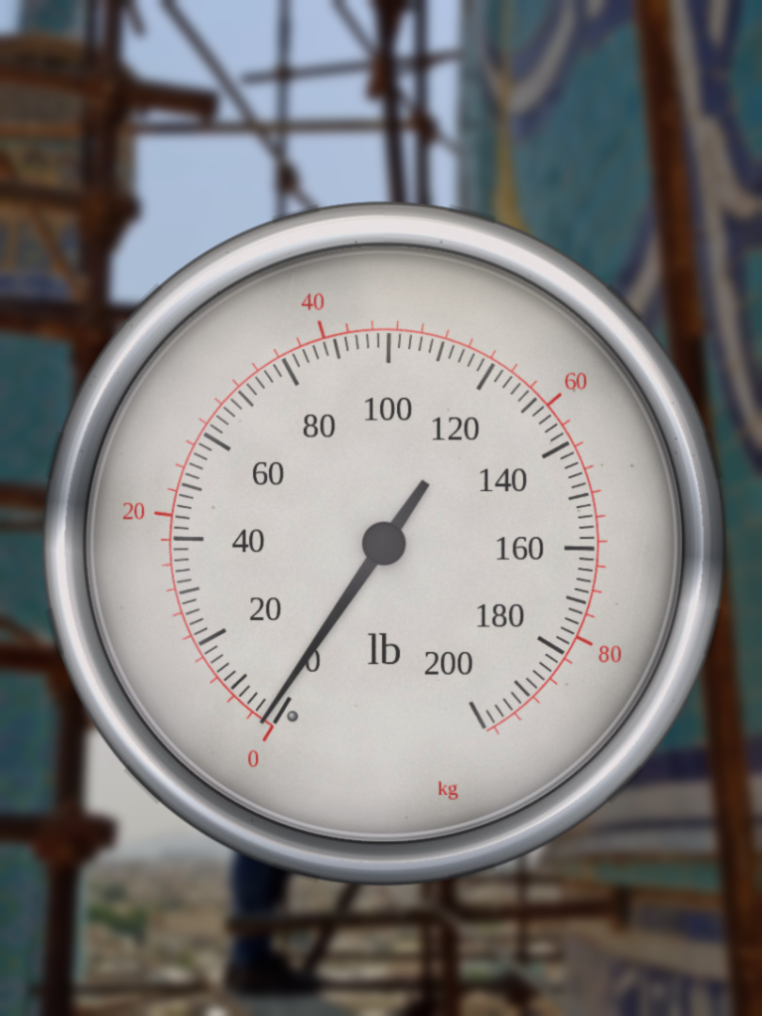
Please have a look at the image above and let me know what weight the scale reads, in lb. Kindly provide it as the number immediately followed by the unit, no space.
2lb
